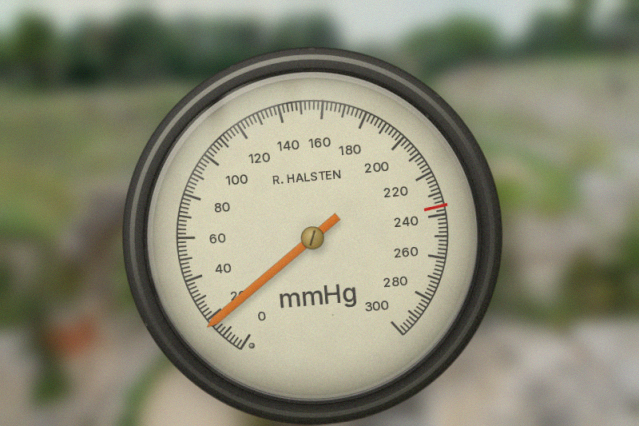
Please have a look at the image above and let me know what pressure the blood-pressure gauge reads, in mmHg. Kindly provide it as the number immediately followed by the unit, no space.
18mmHg
